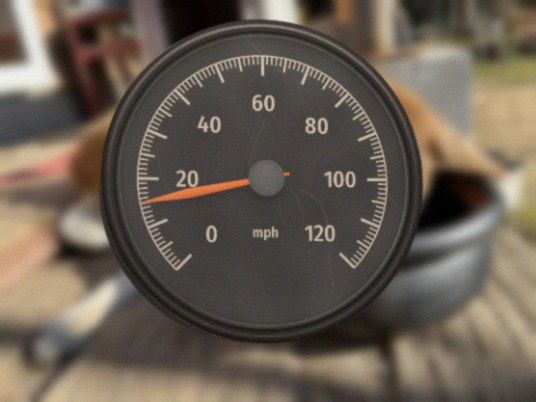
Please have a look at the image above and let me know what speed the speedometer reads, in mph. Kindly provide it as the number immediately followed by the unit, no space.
15mph
